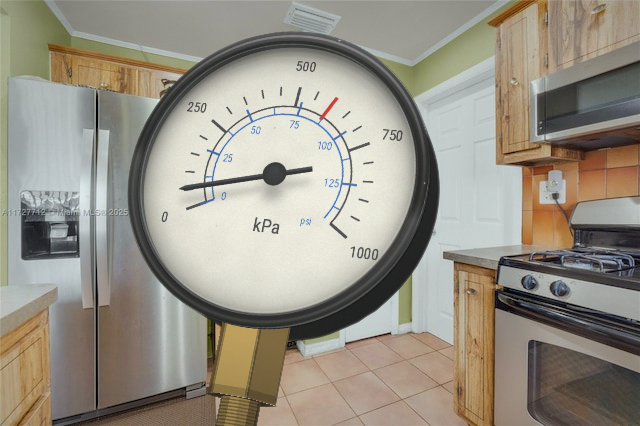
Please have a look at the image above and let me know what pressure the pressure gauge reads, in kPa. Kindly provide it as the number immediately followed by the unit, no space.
50kPa
